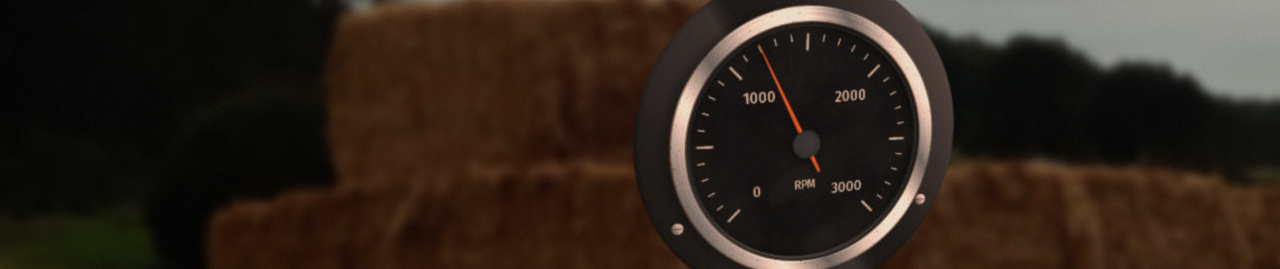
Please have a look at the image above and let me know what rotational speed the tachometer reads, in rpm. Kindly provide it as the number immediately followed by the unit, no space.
1200rpm
